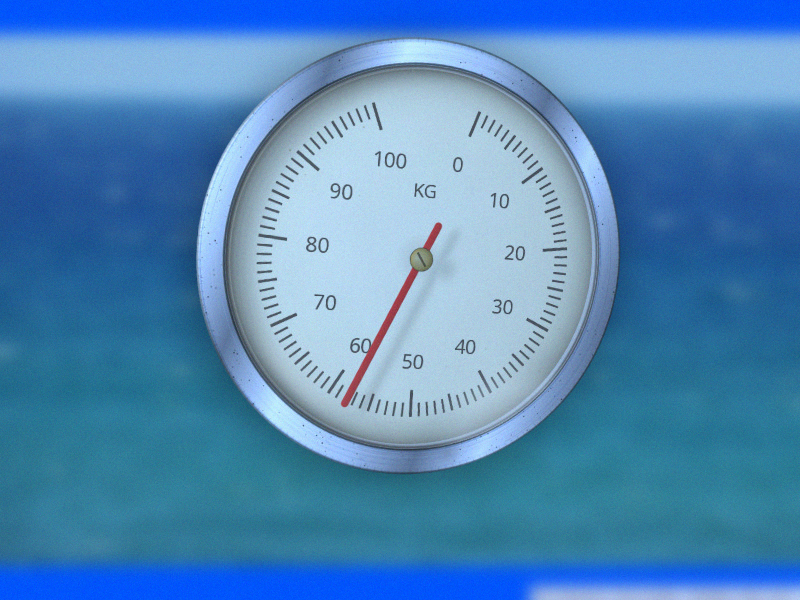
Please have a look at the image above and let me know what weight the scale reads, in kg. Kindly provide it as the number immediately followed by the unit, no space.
58kg
